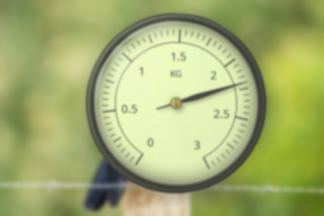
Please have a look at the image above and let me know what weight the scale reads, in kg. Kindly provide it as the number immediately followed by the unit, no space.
2.2kg
